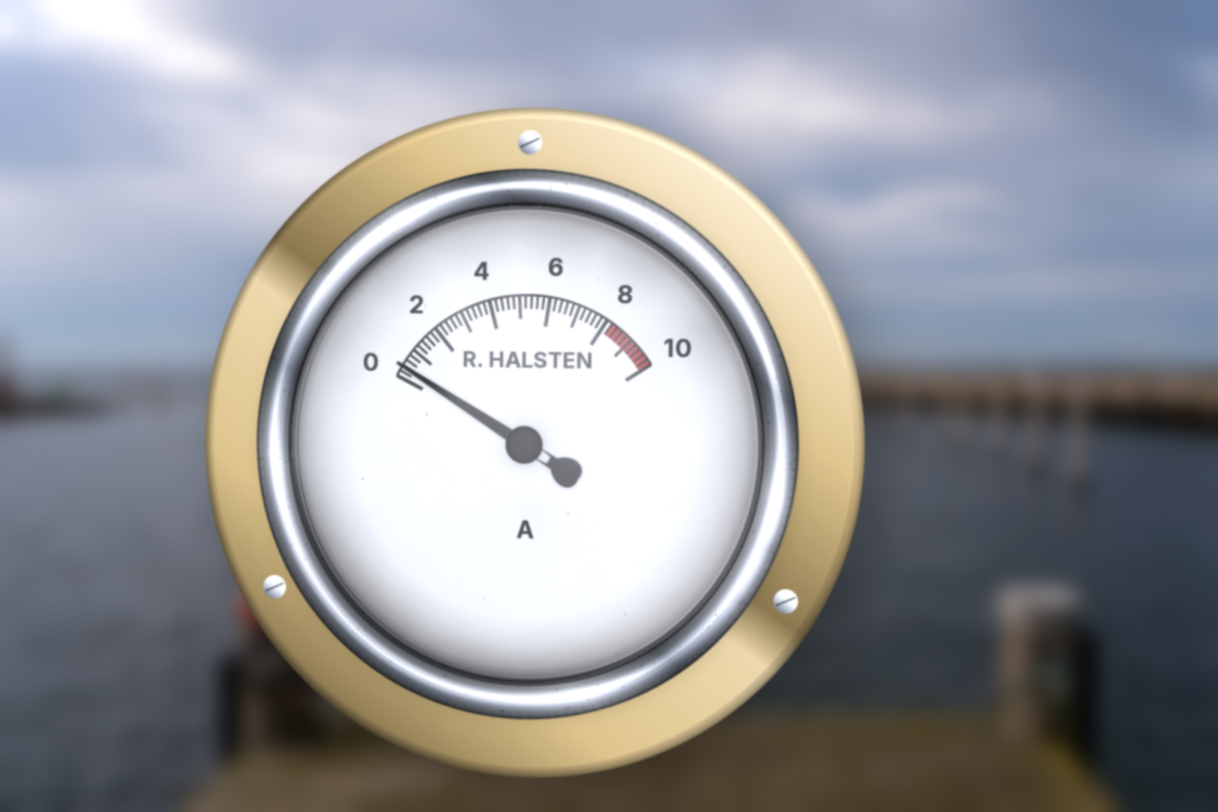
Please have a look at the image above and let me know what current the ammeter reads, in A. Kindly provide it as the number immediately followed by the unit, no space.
0.4A
